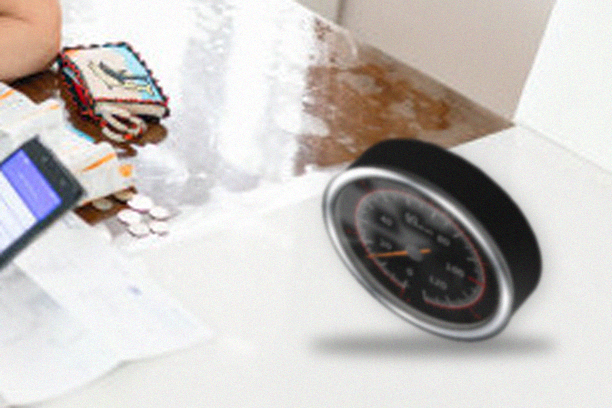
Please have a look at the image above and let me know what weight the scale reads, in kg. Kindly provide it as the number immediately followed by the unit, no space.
15kg
